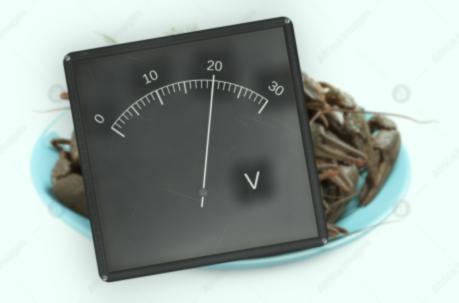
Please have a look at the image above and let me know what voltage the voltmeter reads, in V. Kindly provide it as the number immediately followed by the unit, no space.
20V
